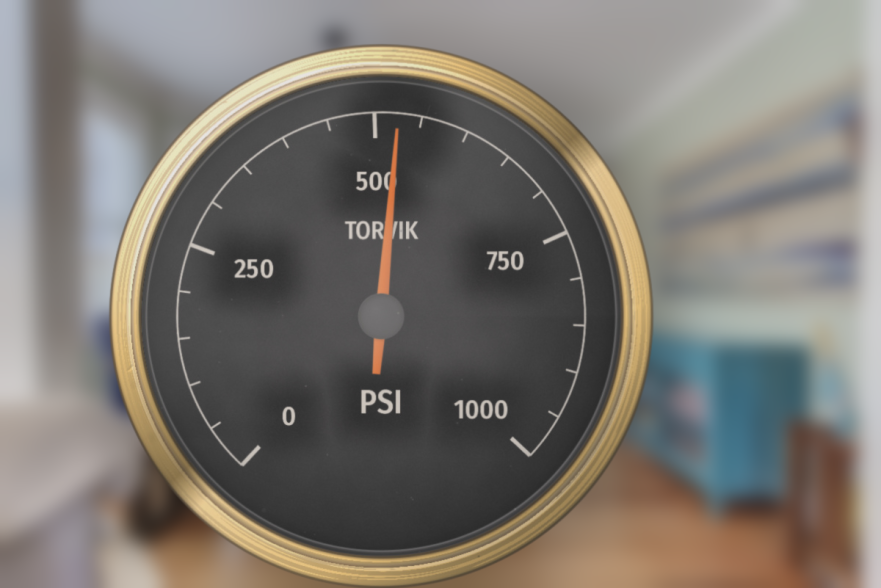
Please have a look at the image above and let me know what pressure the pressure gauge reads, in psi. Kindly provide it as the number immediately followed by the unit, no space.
525psi
